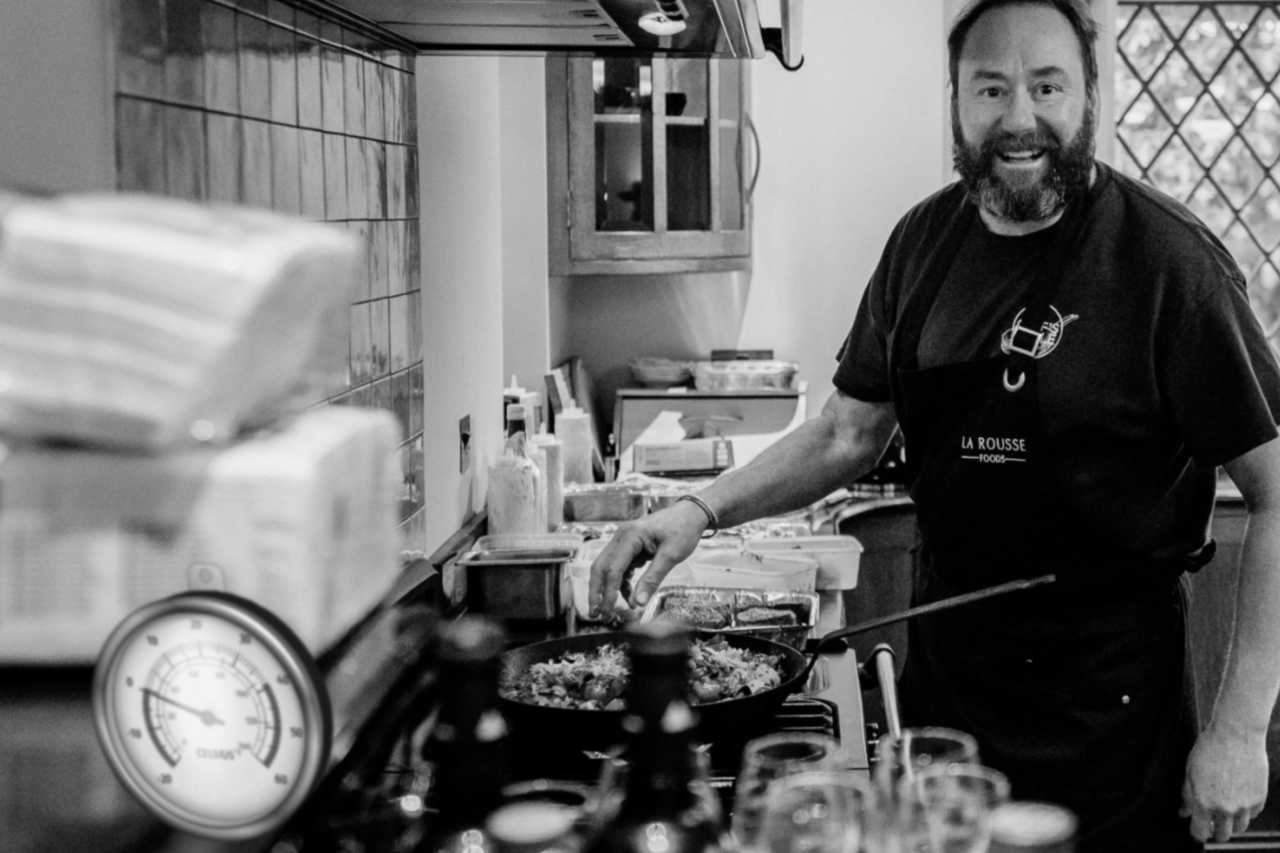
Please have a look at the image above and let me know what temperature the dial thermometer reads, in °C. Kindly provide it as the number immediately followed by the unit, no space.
0°C
